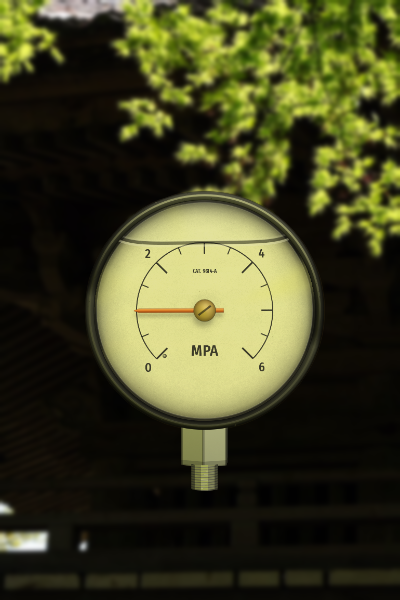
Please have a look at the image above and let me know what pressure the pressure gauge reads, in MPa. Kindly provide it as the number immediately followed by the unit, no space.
1MPa
